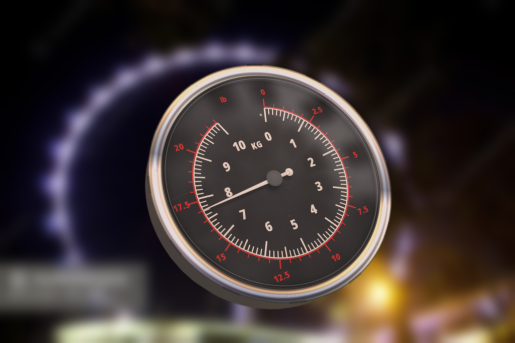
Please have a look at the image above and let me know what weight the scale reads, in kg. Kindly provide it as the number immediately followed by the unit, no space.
7.7kg
